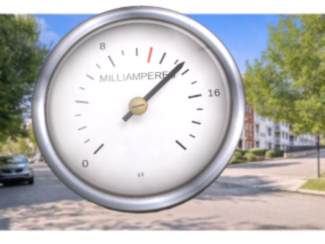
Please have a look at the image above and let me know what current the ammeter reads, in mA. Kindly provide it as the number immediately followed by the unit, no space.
13.5mA
